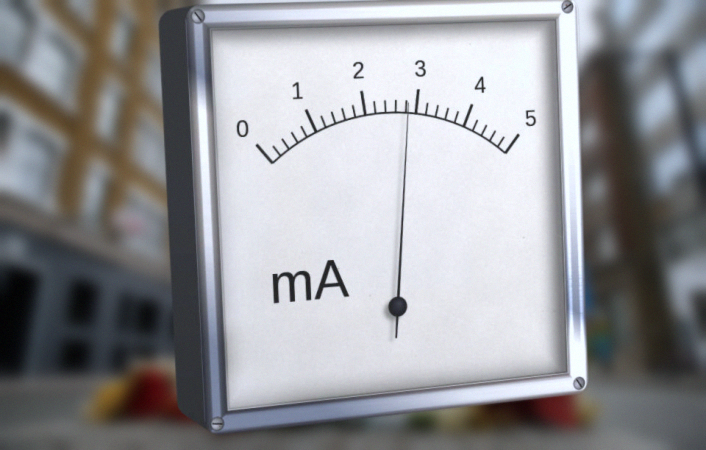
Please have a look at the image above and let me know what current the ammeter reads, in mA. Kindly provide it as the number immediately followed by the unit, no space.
2.8mA
